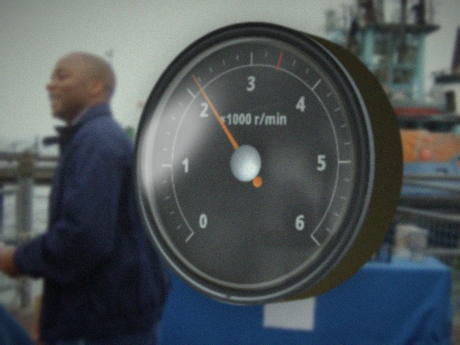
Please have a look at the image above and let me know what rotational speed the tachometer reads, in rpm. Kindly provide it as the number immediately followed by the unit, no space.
2200rpm
